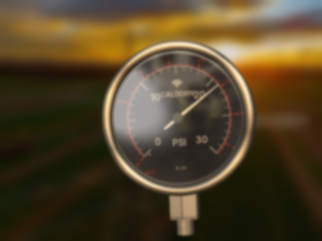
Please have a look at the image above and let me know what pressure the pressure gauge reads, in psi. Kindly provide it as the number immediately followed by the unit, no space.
21psi
